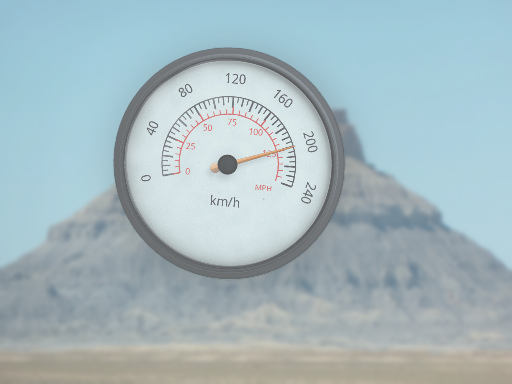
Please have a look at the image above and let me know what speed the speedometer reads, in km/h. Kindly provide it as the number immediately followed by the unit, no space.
200km/h
